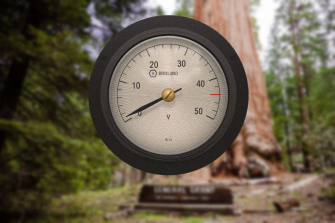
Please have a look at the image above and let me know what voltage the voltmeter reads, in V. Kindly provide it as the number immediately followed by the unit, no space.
1V
